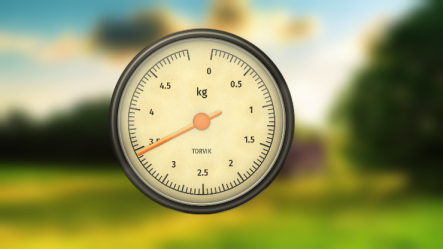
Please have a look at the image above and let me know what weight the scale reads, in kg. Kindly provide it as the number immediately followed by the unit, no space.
3.45kg
